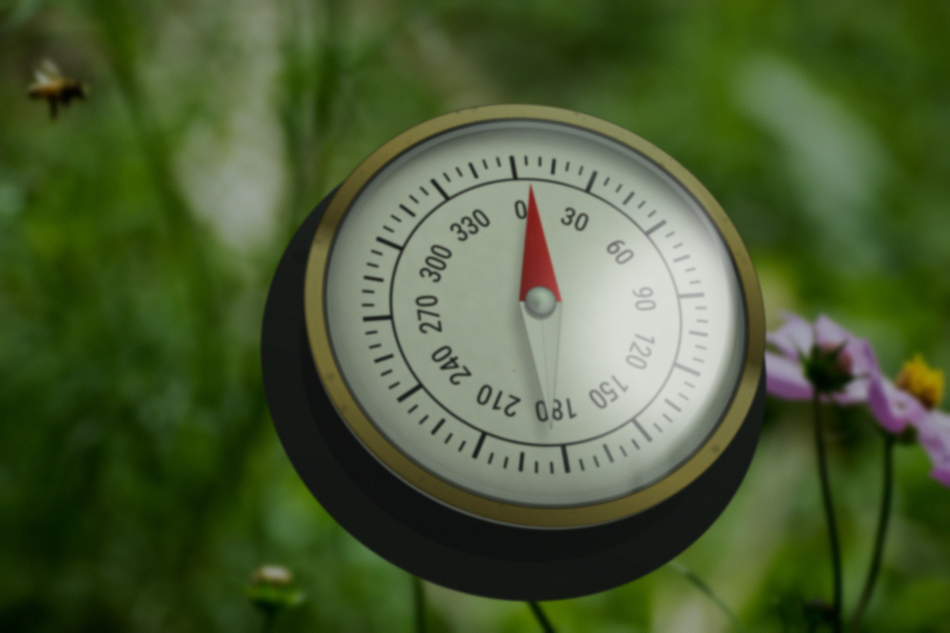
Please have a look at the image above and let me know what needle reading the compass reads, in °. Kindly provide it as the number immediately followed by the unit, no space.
5°
